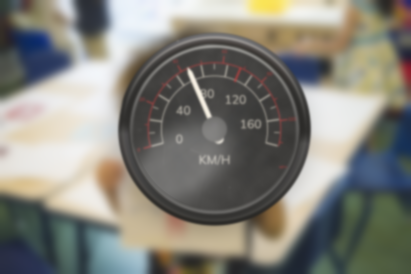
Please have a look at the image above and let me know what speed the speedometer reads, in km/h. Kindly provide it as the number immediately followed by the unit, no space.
70km/h
